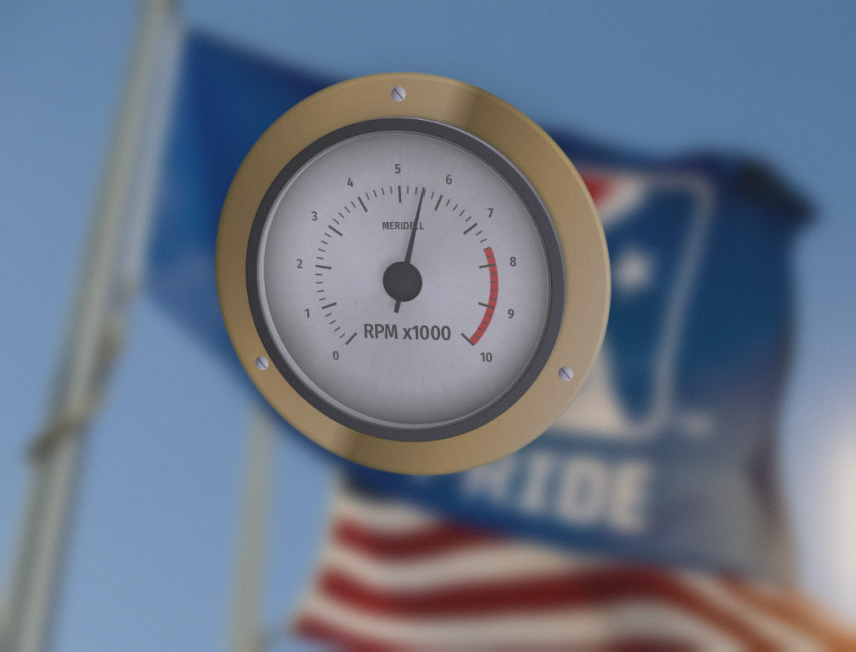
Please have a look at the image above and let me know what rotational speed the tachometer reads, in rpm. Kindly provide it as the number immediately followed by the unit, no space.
5600rpm
